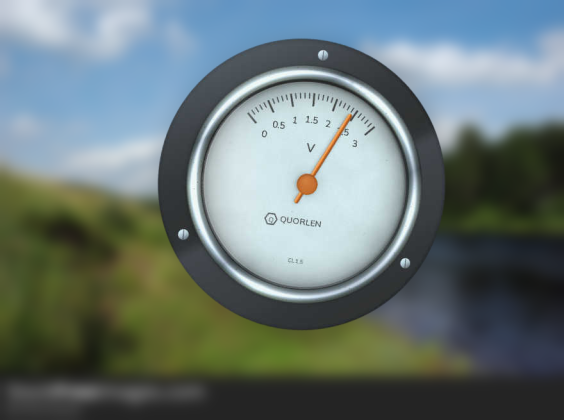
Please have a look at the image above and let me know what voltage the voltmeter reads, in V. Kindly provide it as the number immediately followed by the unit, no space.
2.4V
